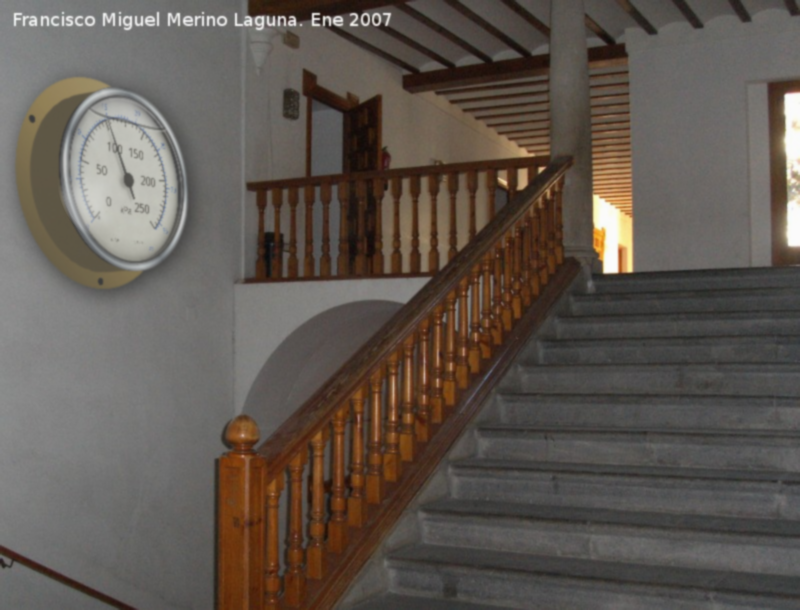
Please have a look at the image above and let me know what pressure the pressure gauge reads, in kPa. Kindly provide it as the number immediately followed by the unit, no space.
100kPa
